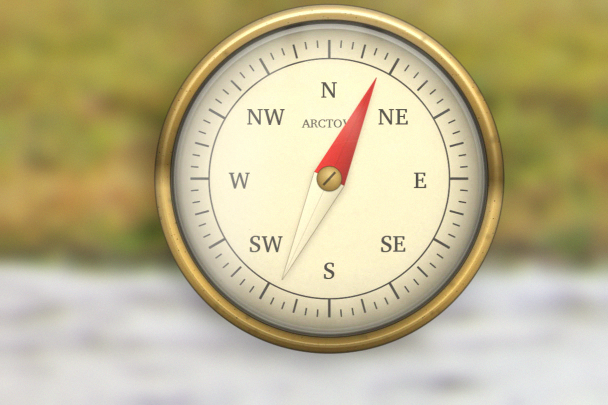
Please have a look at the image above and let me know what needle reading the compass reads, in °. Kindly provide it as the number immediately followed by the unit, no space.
25°
